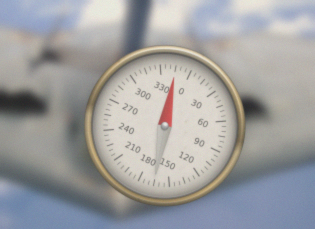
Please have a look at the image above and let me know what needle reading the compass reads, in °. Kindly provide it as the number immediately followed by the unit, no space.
345°
